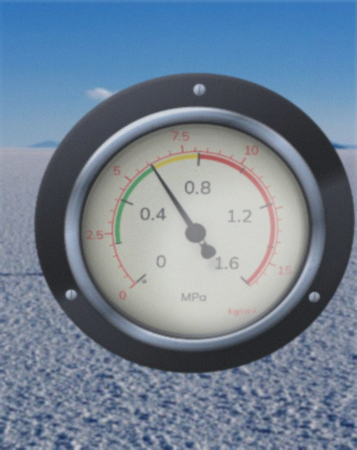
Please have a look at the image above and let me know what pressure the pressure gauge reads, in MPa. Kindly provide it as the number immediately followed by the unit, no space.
0.6MPa
